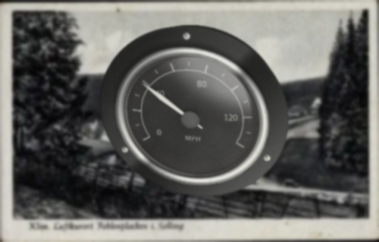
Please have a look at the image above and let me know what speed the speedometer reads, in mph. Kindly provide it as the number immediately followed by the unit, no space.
40mph
